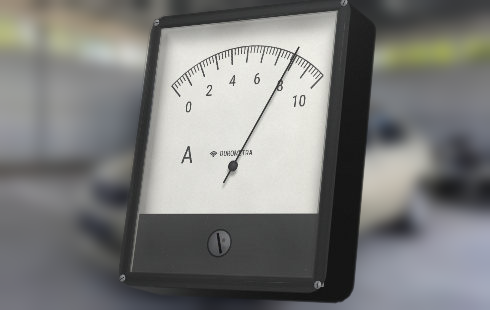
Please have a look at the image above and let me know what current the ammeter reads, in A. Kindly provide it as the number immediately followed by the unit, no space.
8A
